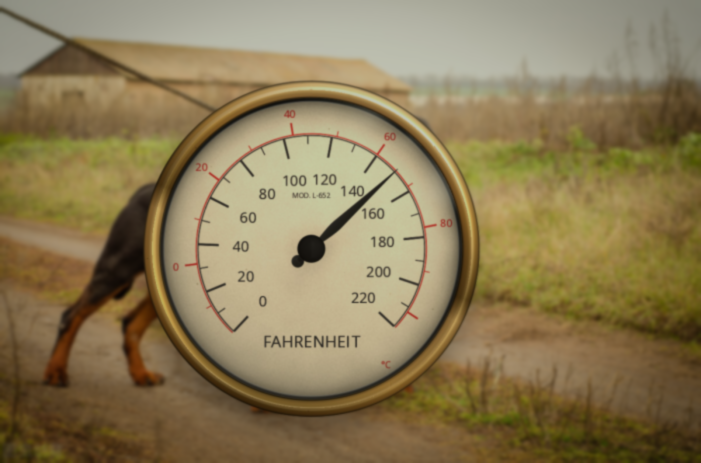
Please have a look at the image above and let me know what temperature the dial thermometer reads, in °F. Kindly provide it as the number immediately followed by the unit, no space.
150°F
